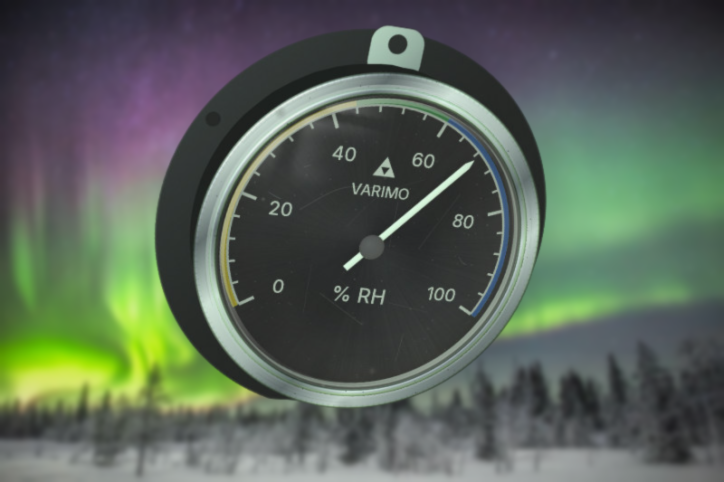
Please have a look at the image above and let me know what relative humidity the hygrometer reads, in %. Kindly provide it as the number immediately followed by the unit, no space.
68%
